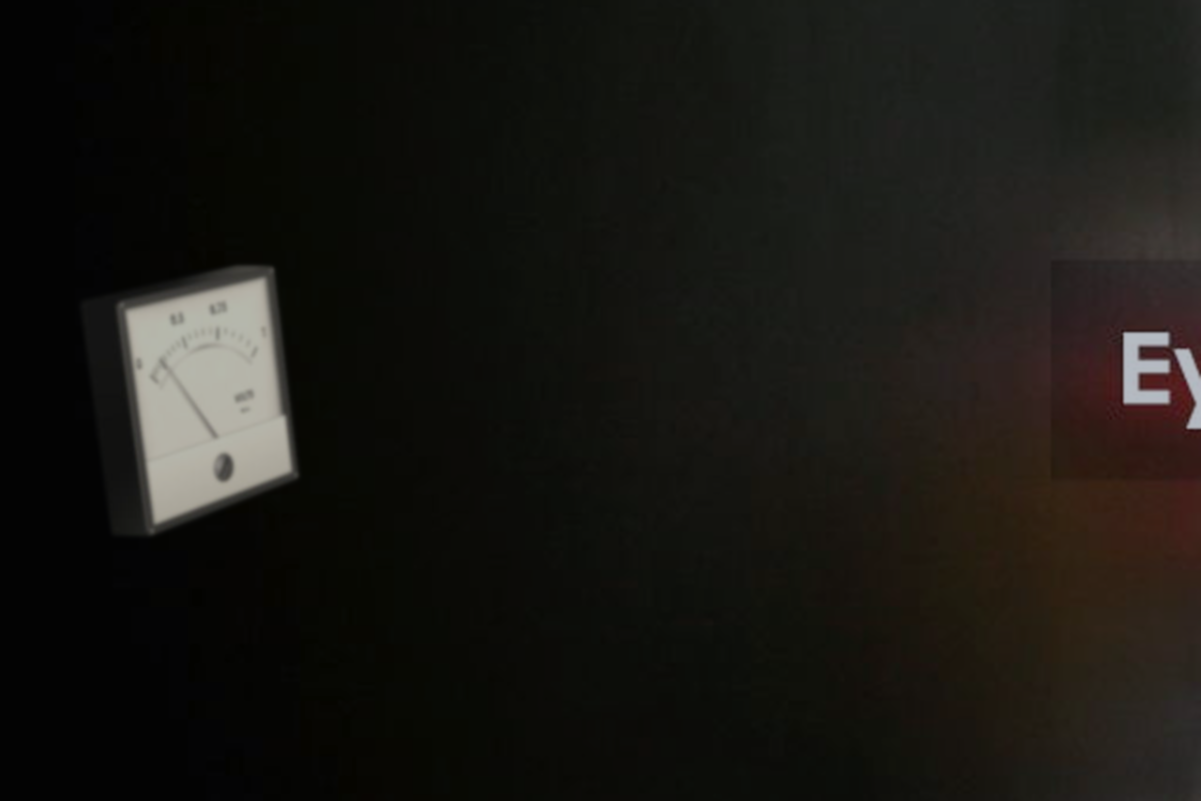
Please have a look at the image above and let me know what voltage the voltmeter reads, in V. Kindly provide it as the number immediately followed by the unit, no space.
0.25V
